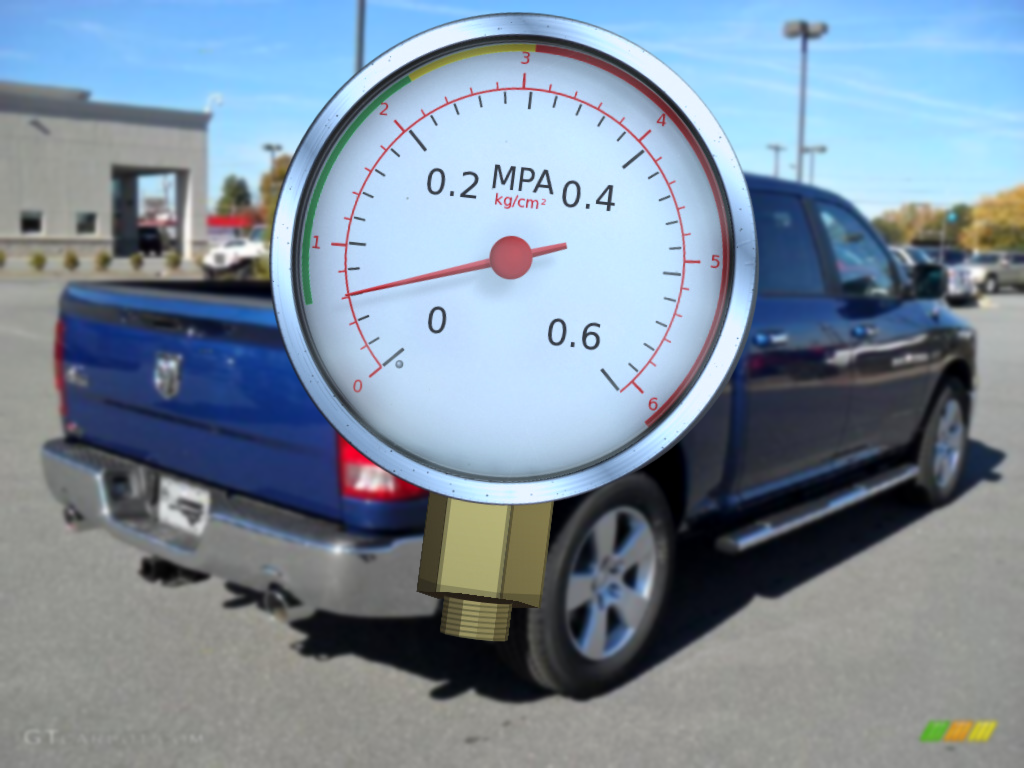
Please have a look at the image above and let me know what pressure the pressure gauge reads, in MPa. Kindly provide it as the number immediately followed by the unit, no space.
0.06MPa
